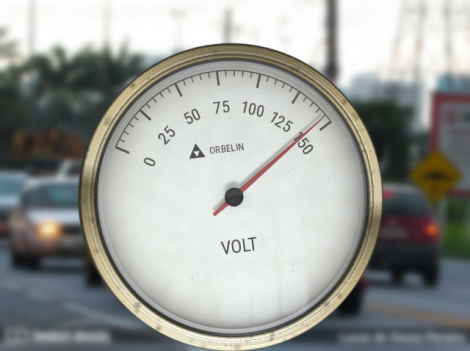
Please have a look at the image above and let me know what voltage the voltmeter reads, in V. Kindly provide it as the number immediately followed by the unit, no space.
145V
